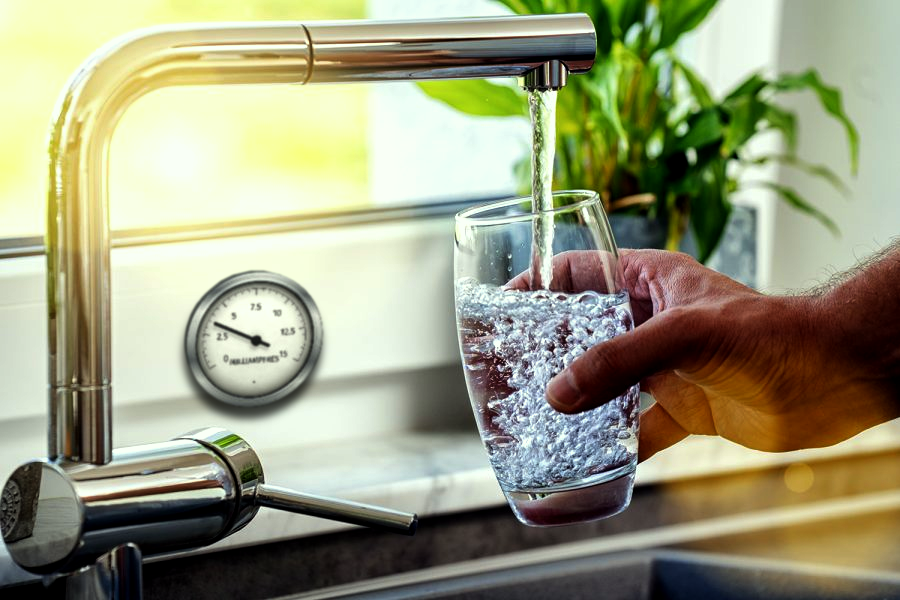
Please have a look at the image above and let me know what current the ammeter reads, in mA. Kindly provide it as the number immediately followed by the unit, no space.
3.5mA
